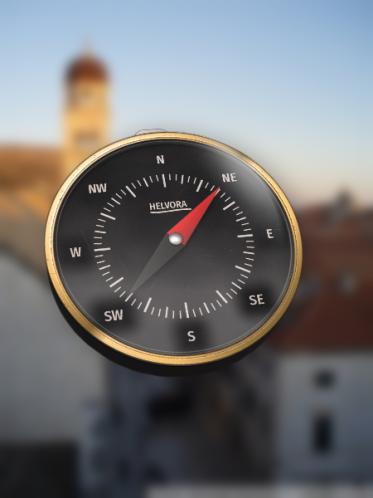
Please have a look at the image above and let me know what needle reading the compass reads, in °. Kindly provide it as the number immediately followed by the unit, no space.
45°
